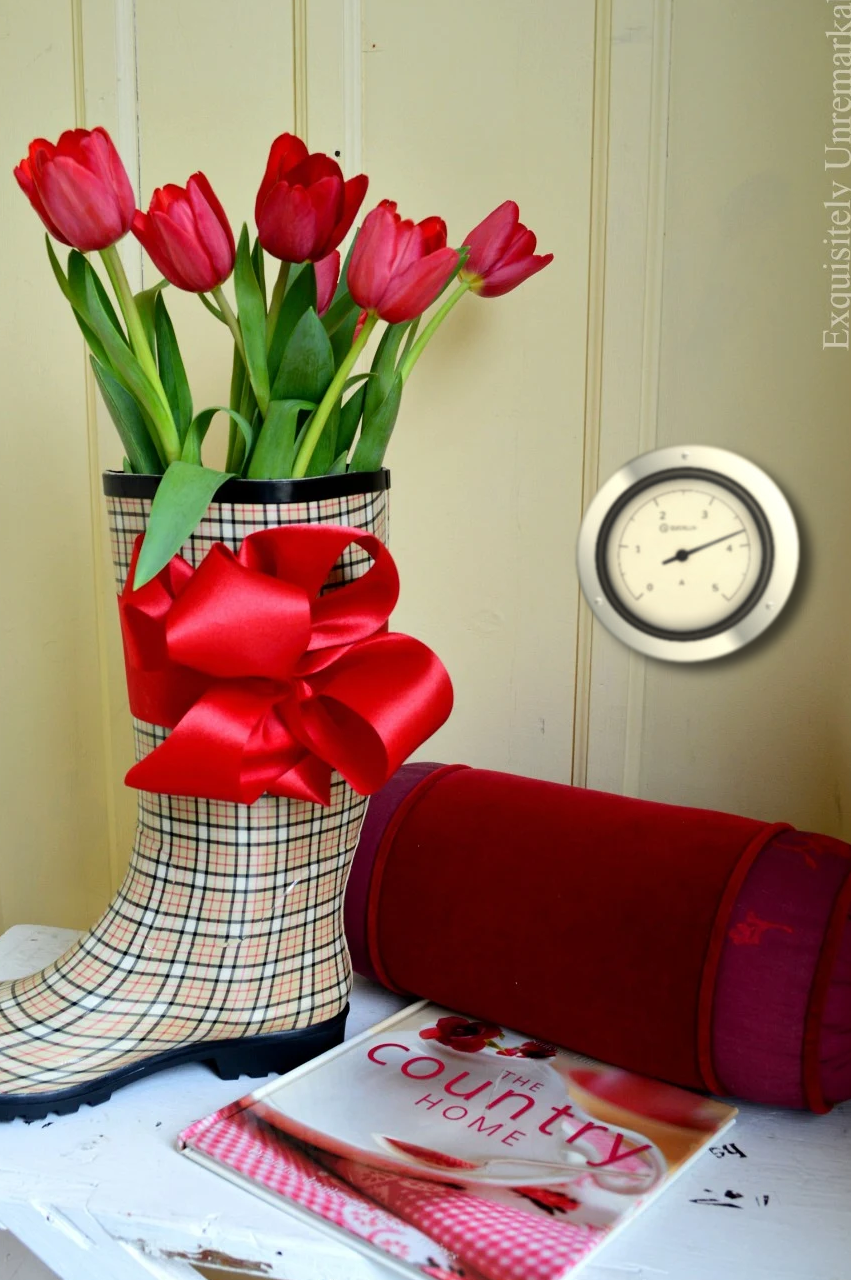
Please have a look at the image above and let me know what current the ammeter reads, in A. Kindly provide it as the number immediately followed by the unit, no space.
3.75A
